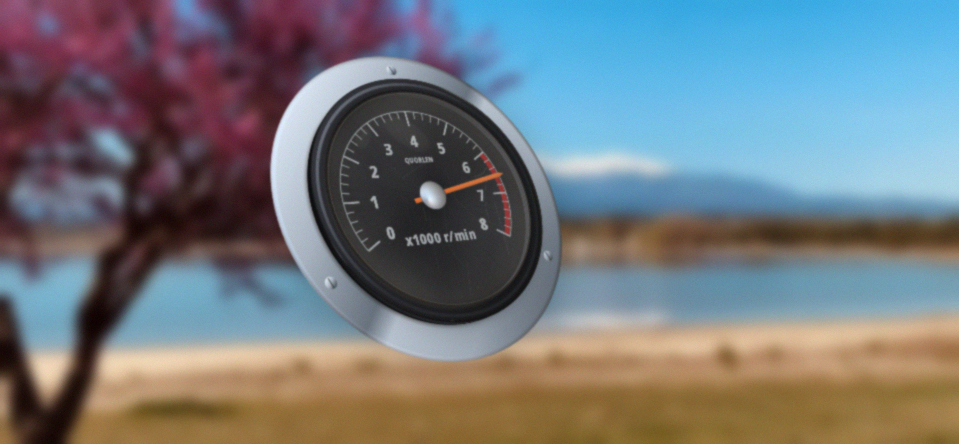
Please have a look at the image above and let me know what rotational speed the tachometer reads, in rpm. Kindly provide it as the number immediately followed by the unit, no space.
6600rpm
